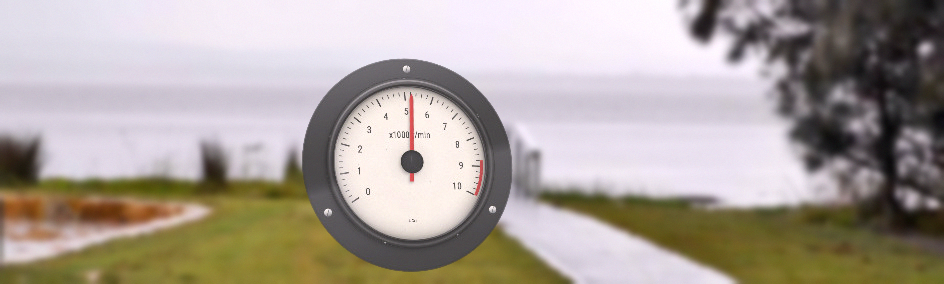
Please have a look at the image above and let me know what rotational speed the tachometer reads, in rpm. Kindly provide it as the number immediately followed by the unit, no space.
5200rpm
